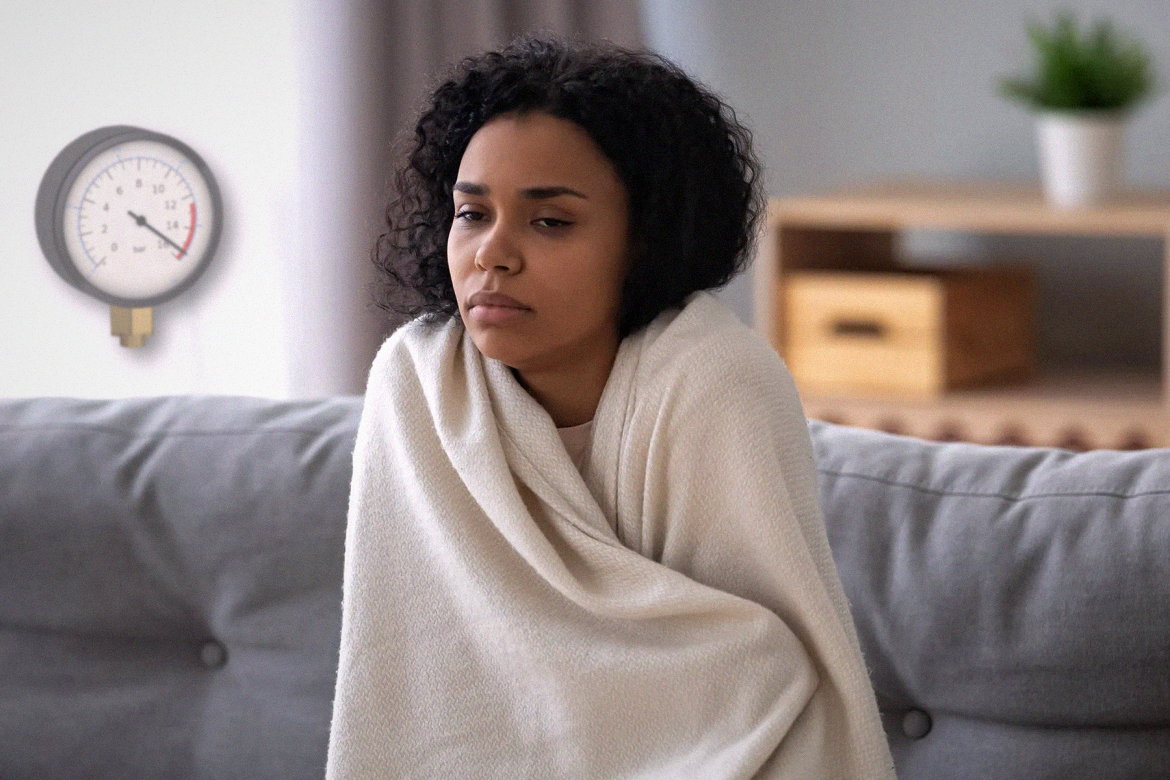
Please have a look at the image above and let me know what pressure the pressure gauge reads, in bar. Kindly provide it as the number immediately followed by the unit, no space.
15.5bar
